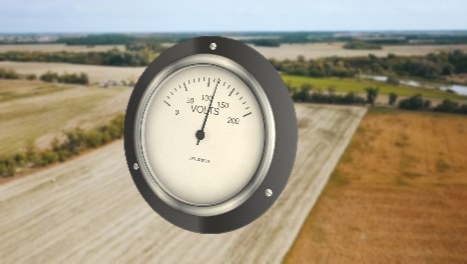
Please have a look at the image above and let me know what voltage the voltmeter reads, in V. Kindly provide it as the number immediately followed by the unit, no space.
120V
